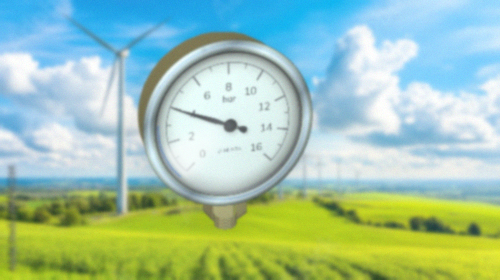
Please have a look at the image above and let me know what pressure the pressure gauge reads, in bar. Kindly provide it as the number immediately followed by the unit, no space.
4bar
